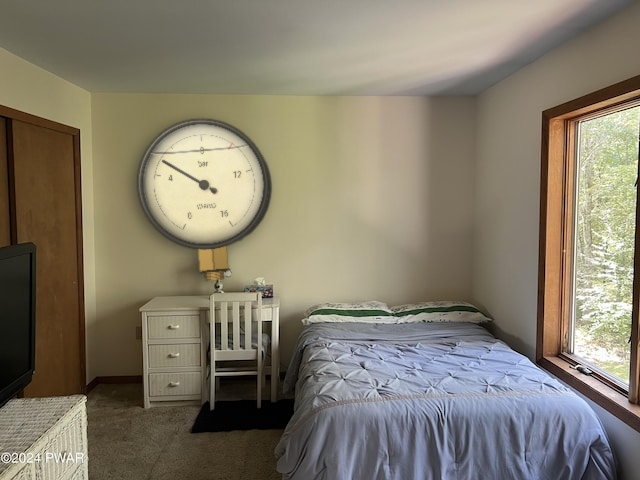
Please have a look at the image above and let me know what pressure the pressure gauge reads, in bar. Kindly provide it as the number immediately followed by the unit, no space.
5bar
